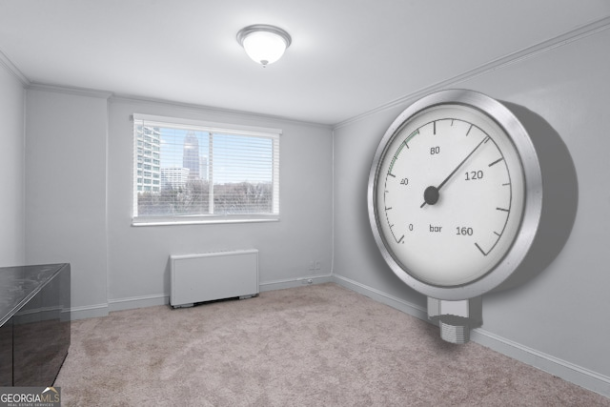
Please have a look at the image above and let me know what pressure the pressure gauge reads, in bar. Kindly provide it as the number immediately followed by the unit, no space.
110bar
